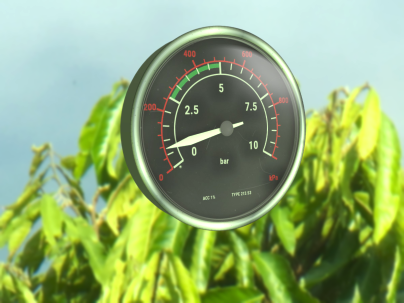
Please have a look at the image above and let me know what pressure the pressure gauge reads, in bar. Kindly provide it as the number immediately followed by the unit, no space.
0.75bar
